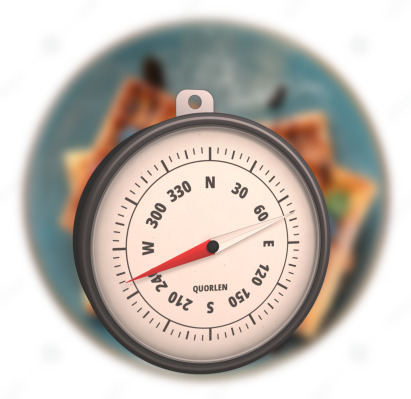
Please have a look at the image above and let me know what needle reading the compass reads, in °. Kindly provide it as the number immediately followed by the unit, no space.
250°
